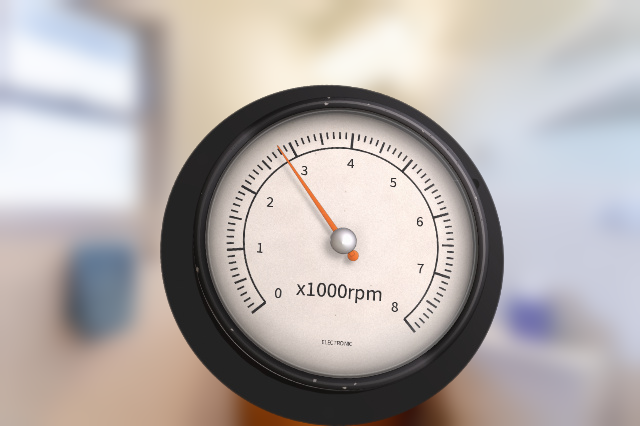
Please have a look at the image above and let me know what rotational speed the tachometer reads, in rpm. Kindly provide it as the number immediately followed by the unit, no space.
2800rpm
